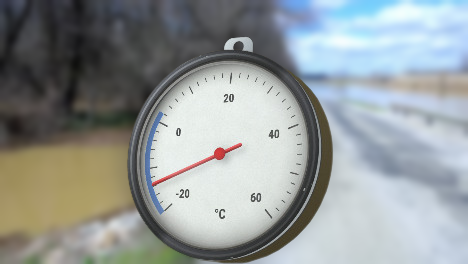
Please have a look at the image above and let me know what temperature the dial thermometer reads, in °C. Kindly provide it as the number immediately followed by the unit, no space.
-14°C
